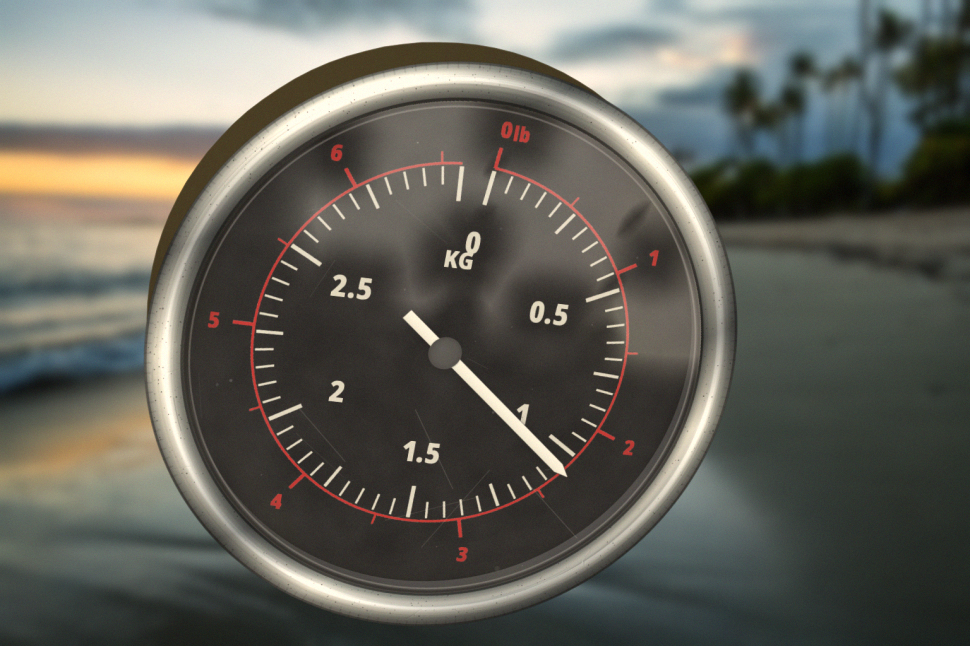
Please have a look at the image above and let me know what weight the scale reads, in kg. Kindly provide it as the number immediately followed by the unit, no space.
1.05kg
